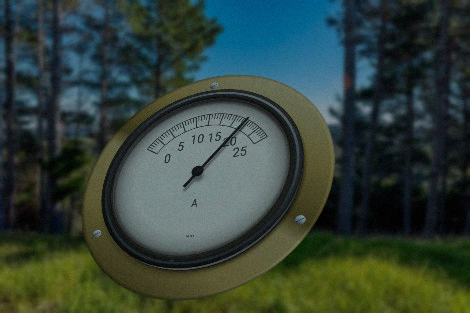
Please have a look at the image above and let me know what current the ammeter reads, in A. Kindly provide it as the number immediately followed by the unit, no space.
20A
